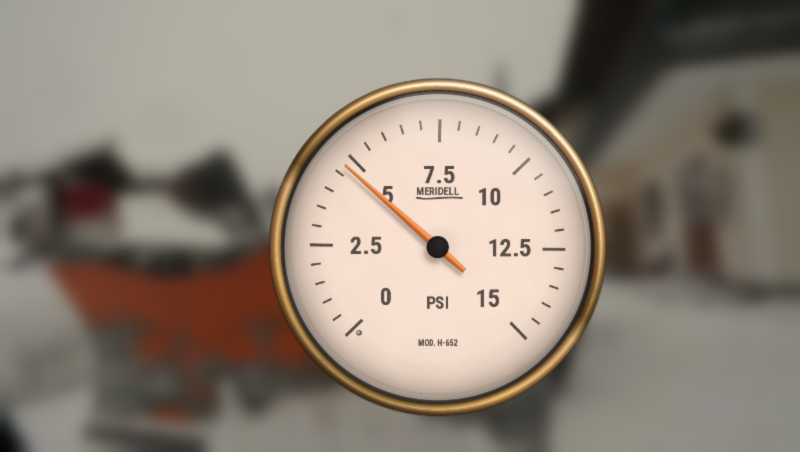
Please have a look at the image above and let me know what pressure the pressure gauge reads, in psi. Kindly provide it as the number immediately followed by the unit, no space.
4.75psi
